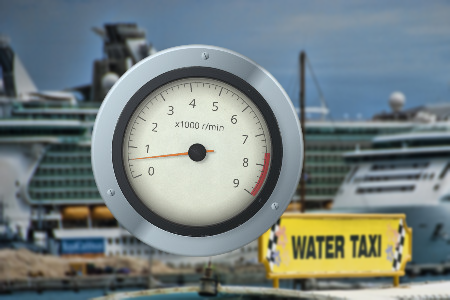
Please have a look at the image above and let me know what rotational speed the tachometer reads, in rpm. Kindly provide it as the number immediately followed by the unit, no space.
600rpm
